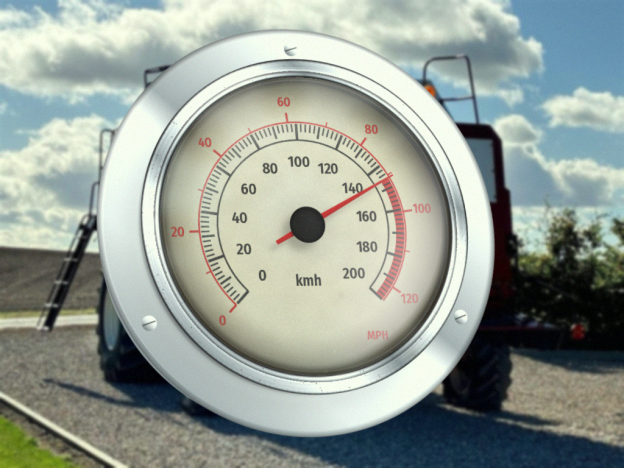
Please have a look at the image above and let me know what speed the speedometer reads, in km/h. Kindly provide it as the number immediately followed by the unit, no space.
146km/h
